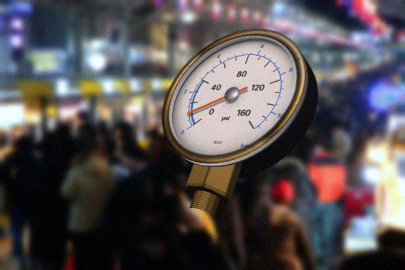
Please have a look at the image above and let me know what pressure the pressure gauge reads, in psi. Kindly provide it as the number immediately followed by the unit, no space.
10psi
